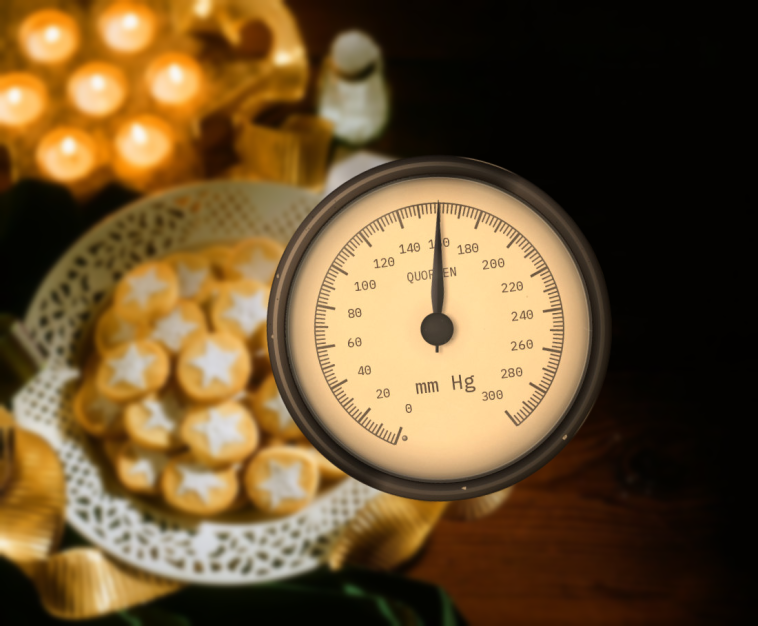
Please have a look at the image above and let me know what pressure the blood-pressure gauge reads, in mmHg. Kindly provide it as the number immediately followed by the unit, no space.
160mmHg
